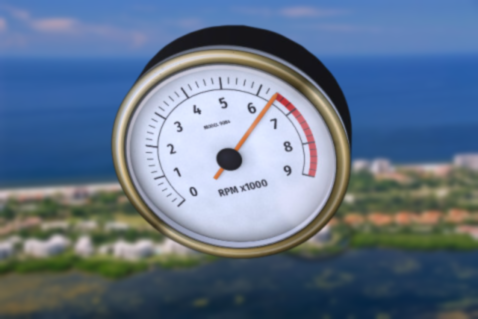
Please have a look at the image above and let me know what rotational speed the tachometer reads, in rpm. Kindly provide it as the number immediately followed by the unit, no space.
6400rpm
